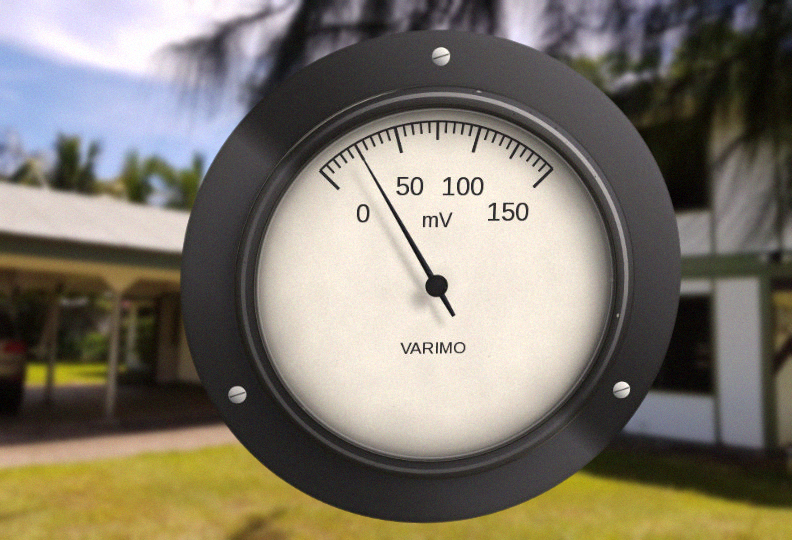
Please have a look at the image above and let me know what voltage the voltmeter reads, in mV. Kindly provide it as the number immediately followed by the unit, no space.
25mV
